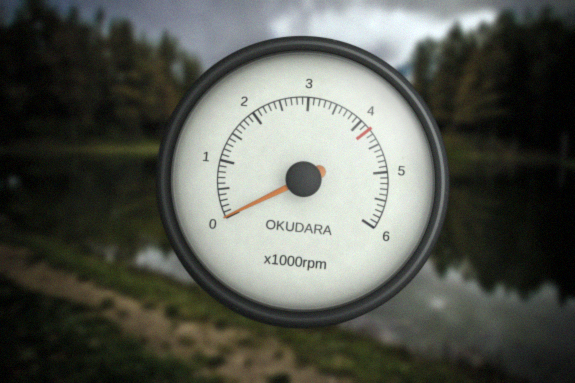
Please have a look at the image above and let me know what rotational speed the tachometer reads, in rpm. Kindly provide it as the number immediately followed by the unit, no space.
0rpm
